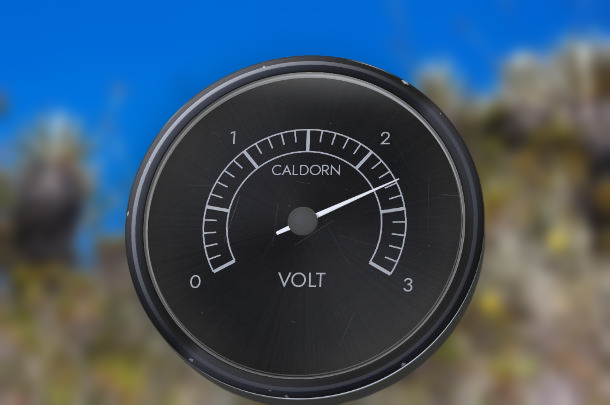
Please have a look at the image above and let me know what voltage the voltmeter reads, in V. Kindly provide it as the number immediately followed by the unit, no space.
2.3V
